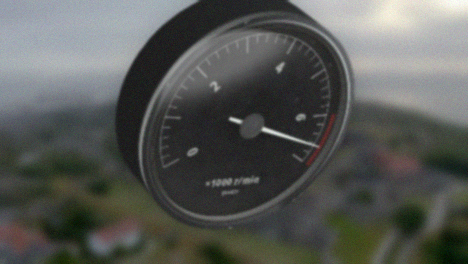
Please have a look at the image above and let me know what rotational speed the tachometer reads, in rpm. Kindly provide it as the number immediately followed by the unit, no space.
6600rpm
